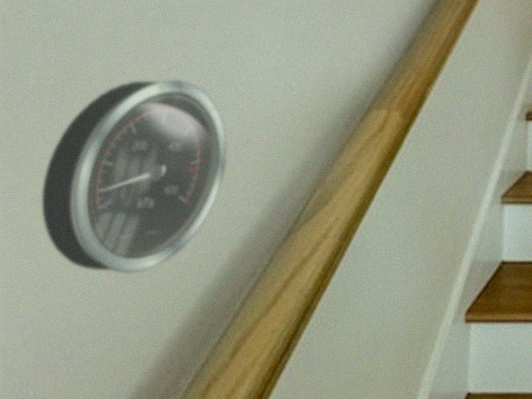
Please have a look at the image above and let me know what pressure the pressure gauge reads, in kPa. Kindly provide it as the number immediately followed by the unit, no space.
40kPa
